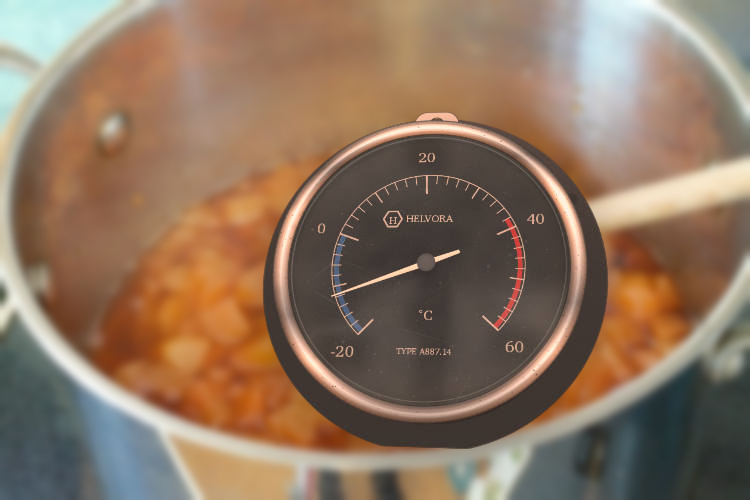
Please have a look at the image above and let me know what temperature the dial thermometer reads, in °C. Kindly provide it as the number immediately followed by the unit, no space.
-12°C
